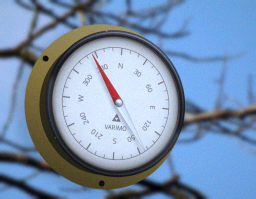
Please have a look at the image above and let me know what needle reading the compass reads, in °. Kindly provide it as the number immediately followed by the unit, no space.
325°
